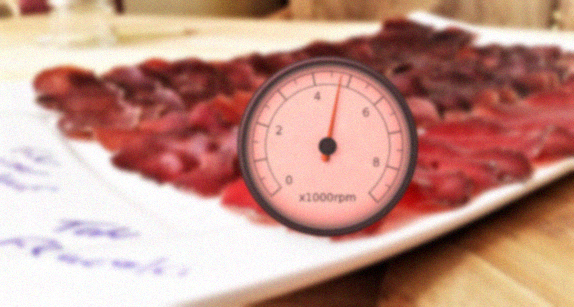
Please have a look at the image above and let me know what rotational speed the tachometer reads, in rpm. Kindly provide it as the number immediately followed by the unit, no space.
4750rpm
